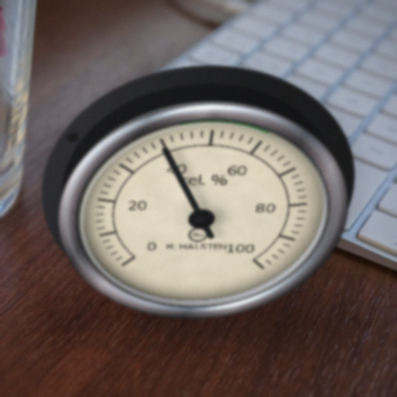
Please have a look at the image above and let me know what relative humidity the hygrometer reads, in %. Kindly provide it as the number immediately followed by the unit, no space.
40%
